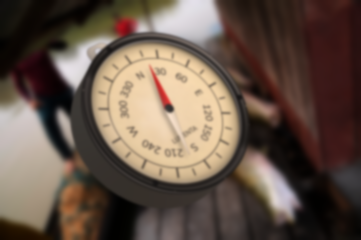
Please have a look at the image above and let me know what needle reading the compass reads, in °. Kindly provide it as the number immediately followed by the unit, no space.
15°
